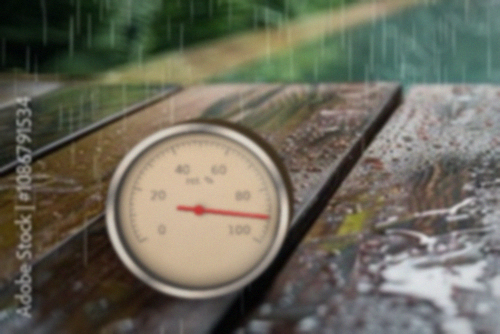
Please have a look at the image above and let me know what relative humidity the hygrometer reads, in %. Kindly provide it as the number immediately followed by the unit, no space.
90%
